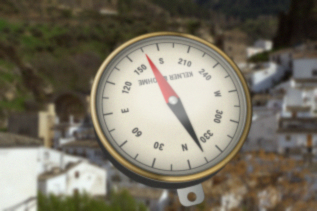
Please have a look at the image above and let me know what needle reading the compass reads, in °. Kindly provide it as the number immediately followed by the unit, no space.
165°
